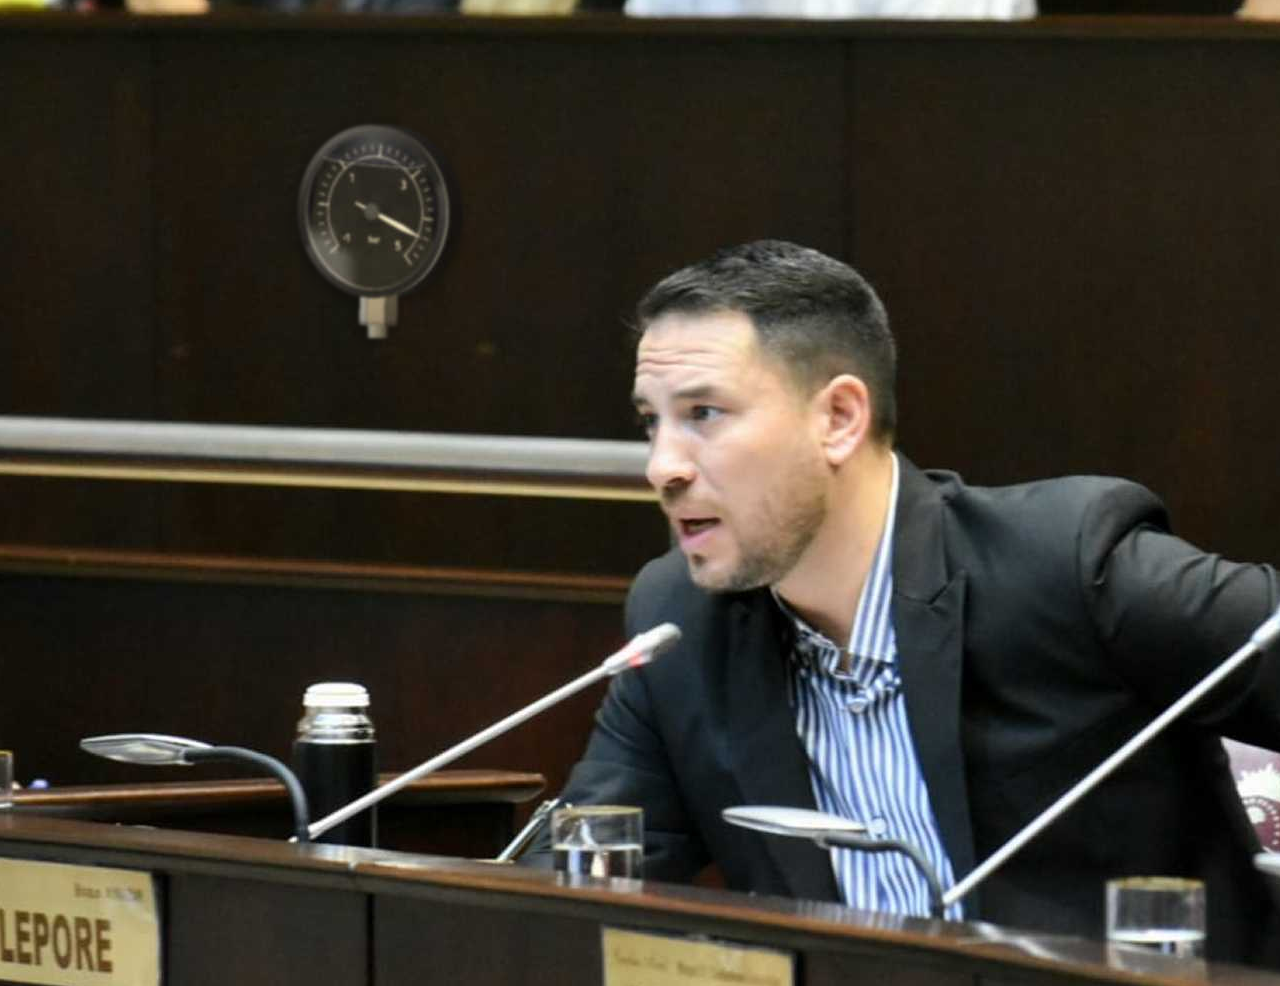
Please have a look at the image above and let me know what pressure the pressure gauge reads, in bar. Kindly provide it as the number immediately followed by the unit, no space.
4.4bar
